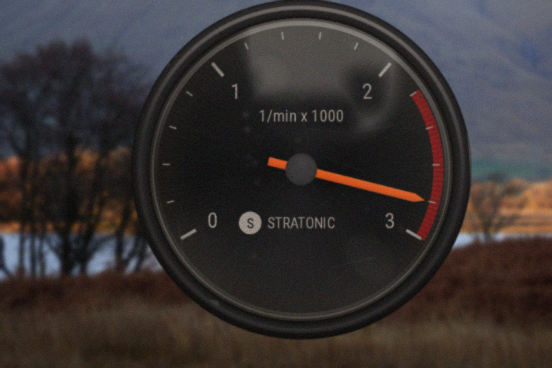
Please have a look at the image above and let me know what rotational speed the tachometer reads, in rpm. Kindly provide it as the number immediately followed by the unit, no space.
2800rpm
